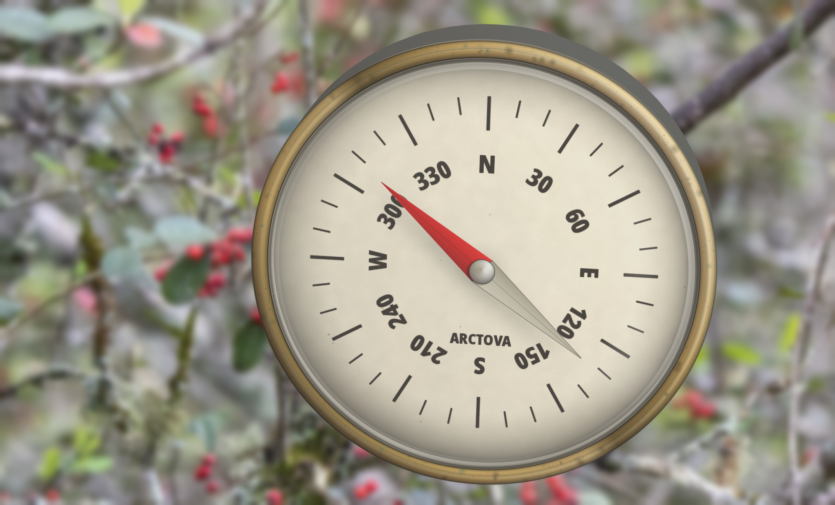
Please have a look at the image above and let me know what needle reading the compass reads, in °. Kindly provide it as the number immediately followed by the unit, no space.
310°
